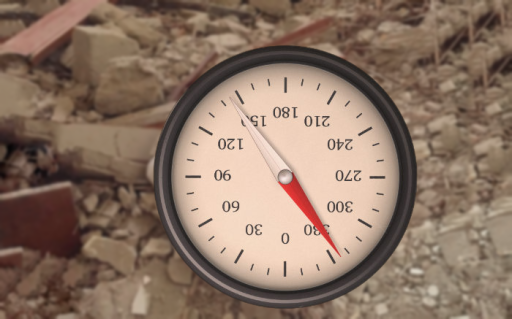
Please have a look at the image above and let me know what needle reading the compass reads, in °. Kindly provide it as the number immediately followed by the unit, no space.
325°
